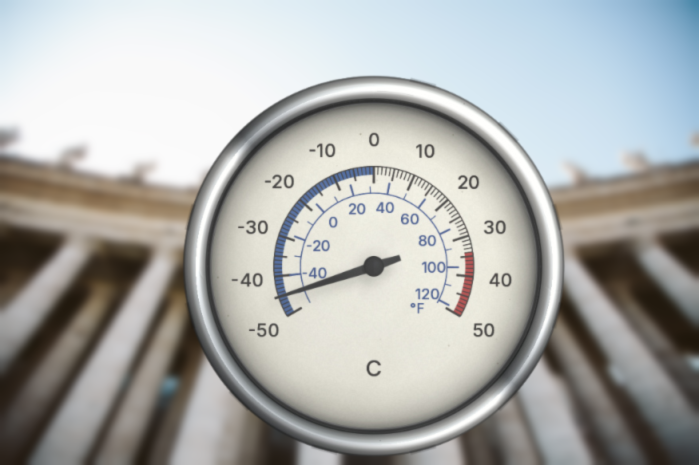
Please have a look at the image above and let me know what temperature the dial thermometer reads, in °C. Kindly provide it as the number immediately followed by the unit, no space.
-45°C
